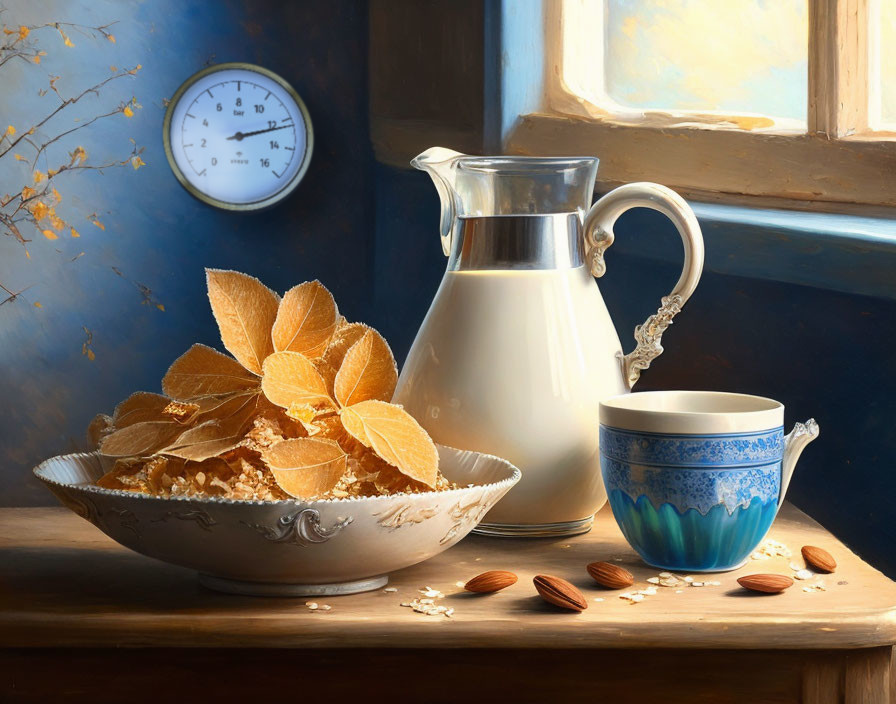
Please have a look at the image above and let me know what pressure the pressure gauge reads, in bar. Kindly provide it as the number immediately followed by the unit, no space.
12.5bar
